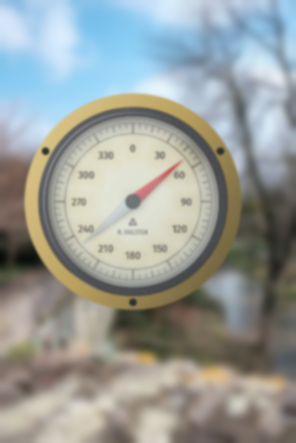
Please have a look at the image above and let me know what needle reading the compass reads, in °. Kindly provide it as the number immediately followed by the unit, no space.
50°
